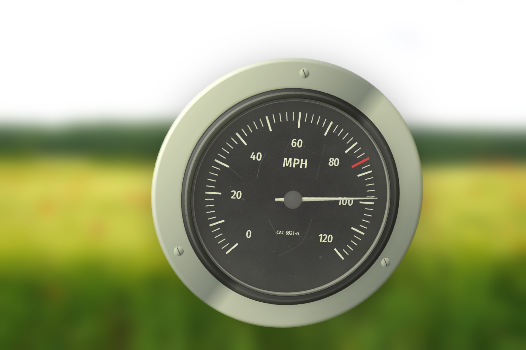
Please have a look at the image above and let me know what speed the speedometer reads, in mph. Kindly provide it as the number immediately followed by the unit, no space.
98mph
